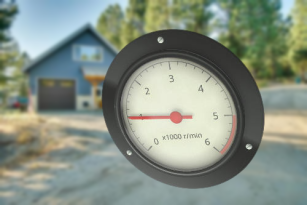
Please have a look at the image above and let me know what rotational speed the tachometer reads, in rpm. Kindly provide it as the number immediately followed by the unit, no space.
1000rpm
